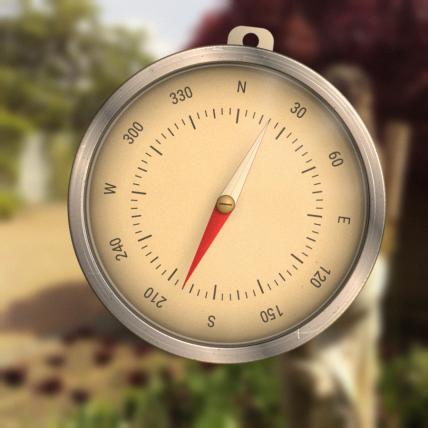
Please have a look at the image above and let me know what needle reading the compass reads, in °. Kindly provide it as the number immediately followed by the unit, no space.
200°
